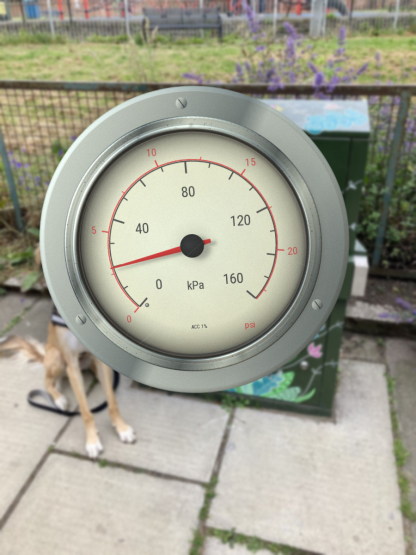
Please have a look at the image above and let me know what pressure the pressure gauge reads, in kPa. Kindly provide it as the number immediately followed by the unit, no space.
20kPa
